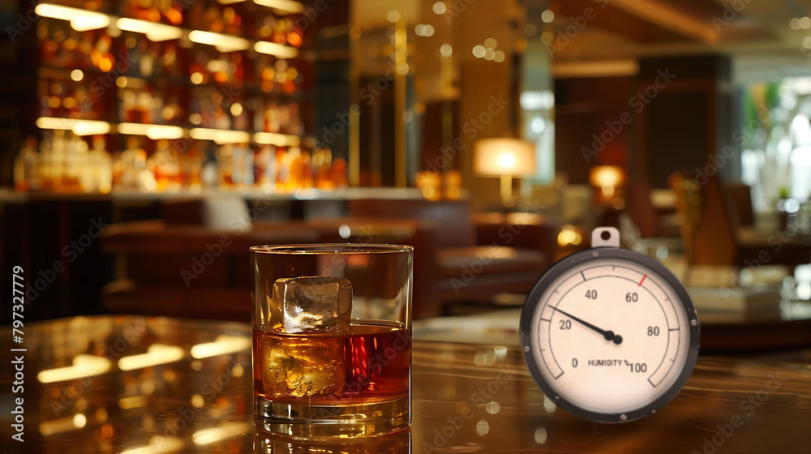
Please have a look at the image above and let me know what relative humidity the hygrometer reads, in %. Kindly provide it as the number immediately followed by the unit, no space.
25%
